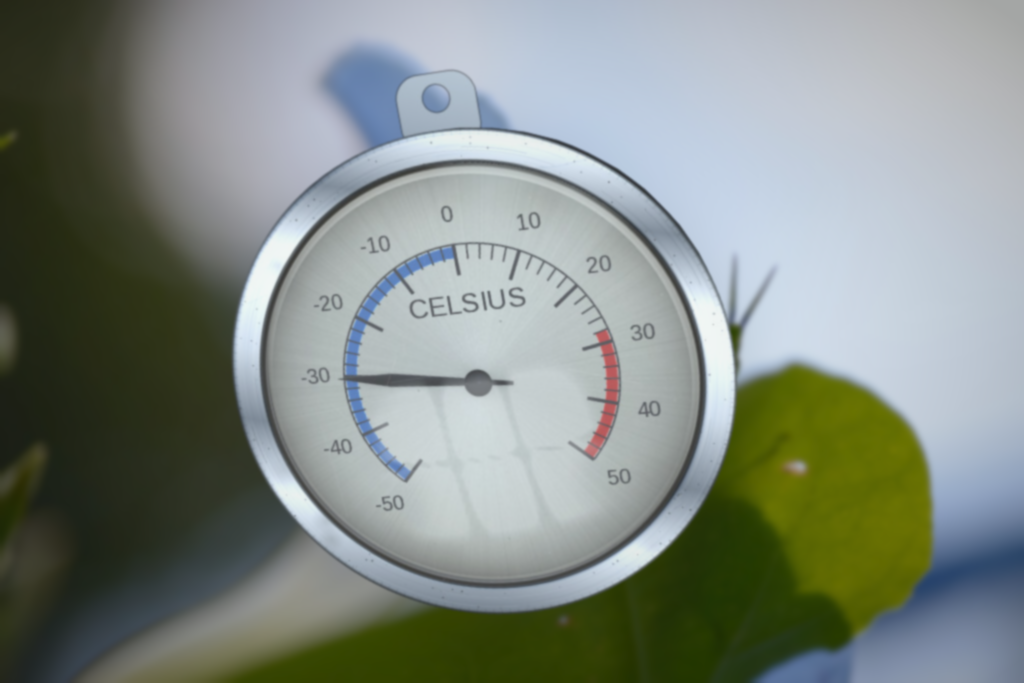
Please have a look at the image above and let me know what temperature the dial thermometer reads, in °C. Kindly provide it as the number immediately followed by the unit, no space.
-30°C
